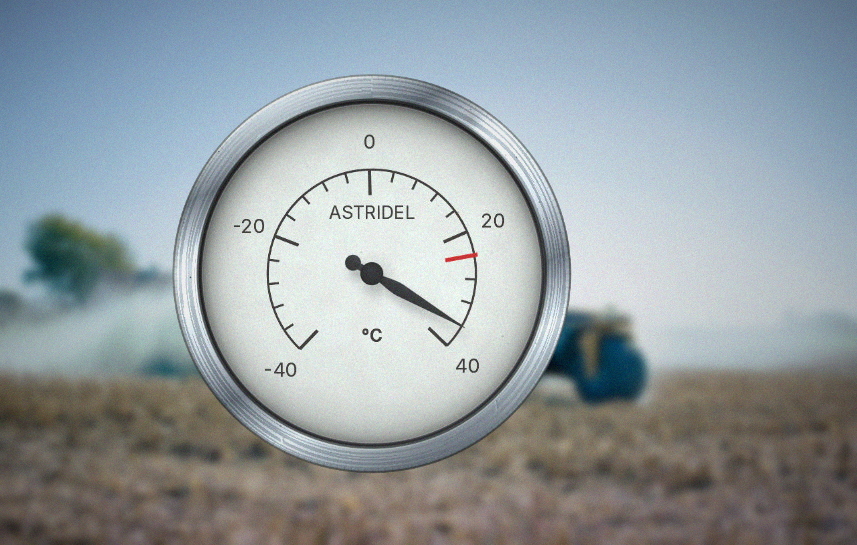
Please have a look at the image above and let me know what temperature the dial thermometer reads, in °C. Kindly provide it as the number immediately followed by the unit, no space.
36°C
